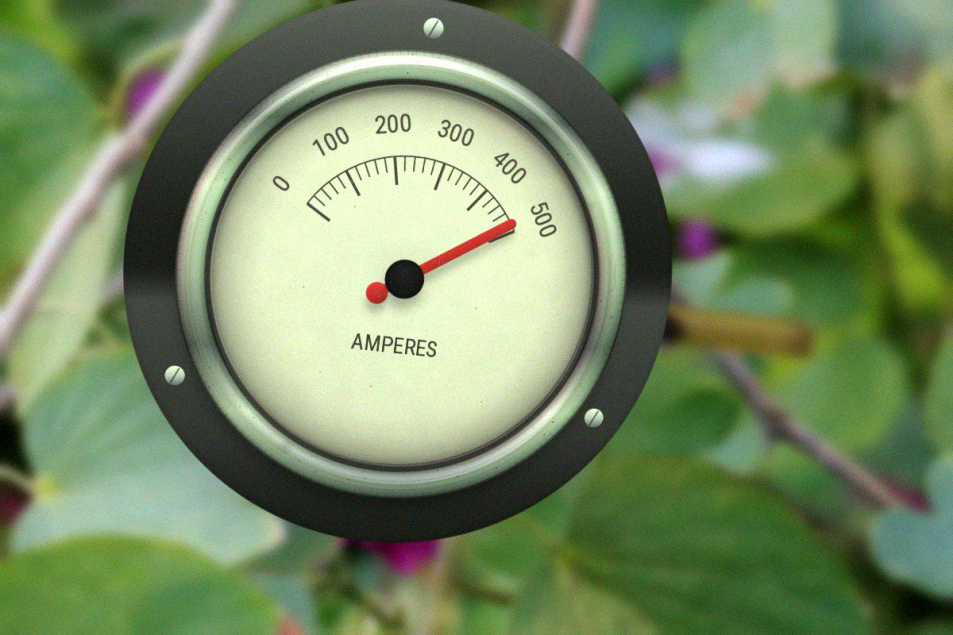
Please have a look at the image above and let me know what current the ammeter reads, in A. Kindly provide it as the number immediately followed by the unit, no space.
480A
